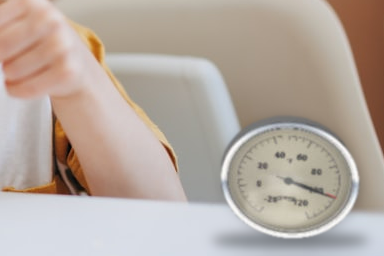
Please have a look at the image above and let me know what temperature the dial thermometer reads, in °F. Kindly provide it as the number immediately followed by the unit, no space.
100°F
